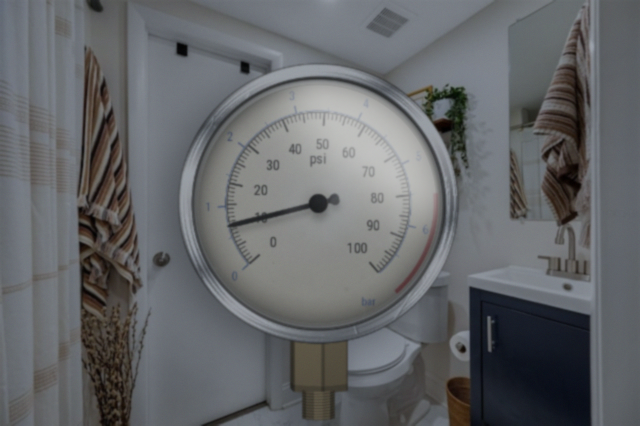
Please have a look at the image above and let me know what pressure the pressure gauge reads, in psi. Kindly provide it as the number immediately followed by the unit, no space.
10psi
